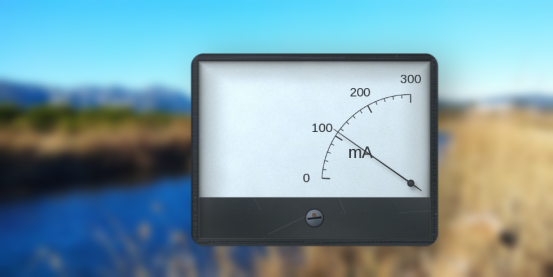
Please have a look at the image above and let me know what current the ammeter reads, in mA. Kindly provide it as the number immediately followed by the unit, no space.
110mA
